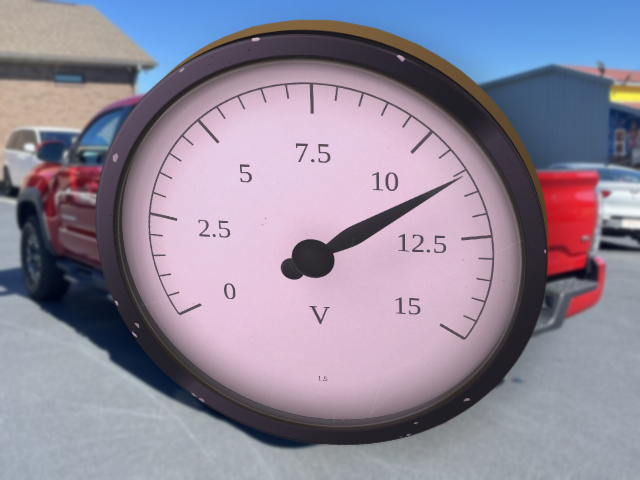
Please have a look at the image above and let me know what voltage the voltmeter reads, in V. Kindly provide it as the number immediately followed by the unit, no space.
11V
